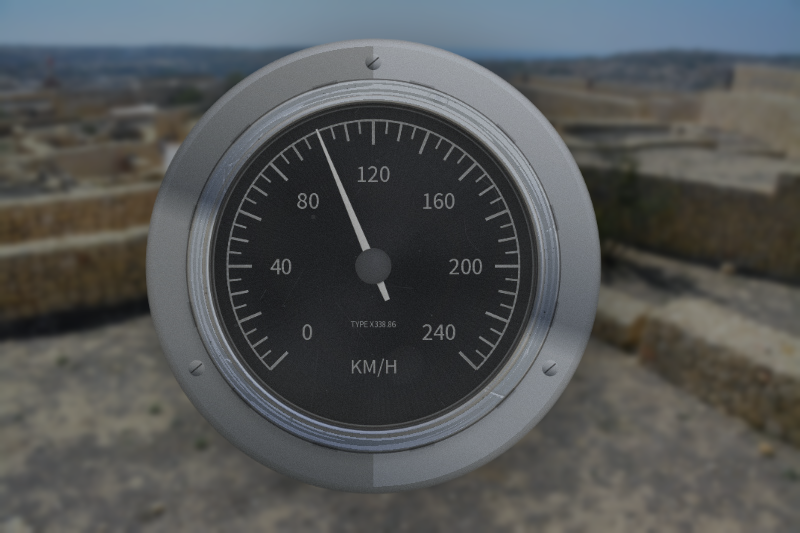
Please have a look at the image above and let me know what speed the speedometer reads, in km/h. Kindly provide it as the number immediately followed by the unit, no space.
100km/h
